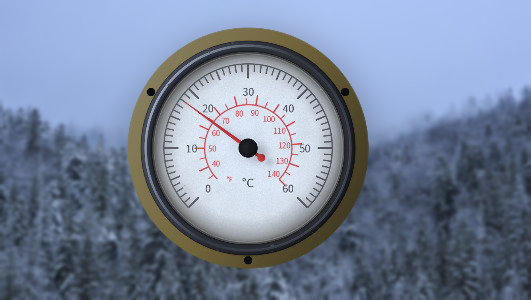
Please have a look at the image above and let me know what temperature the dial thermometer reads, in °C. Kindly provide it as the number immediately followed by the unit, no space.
18°C
